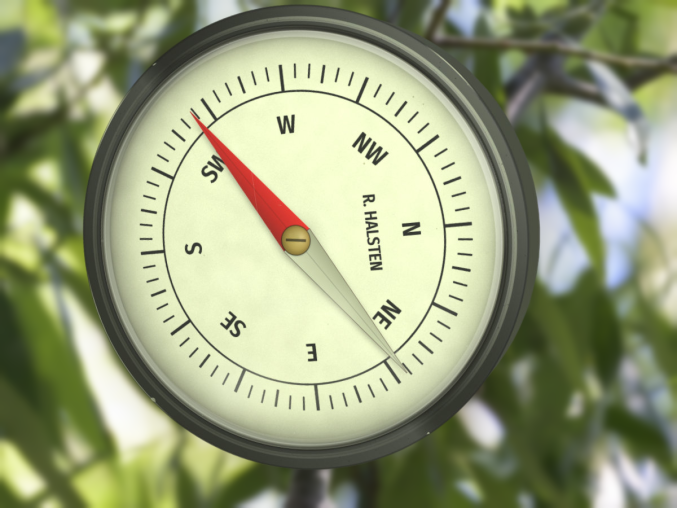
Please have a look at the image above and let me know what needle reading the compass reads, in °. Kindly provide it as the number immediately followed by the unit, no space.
235°
